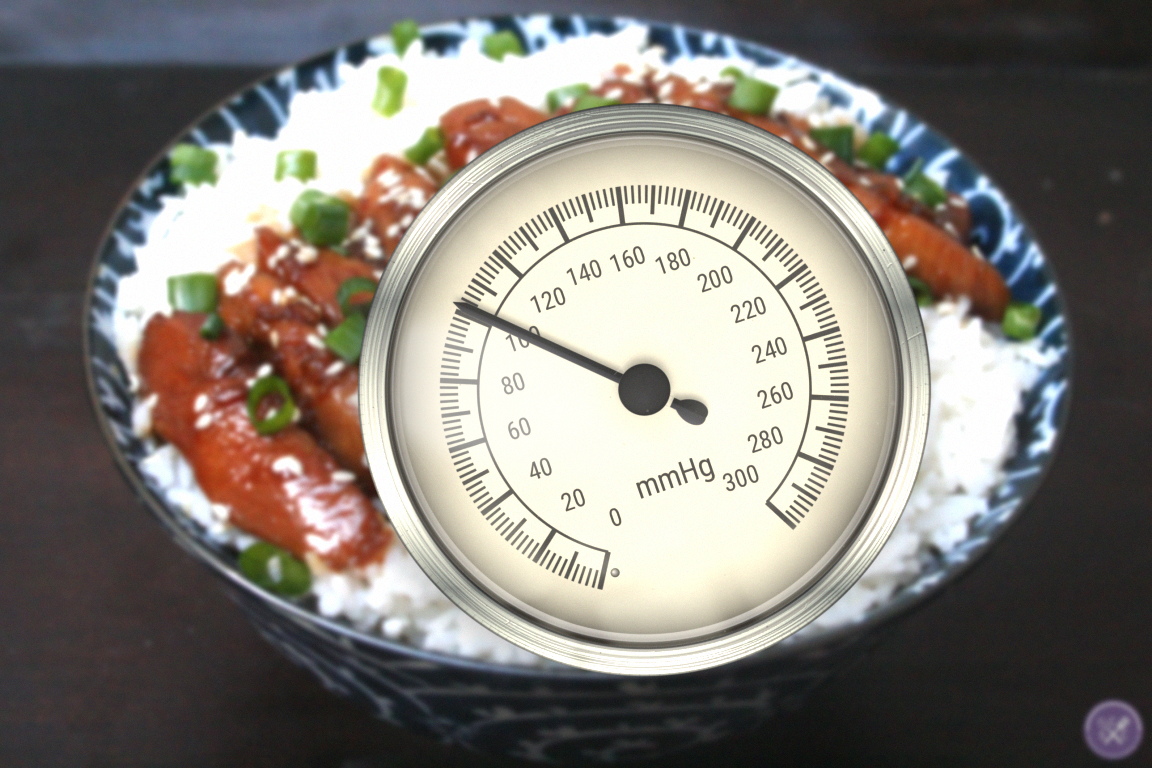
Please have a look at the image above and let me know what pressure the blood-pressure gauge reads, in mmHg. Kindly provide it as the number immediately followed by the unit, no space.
102mmHg
